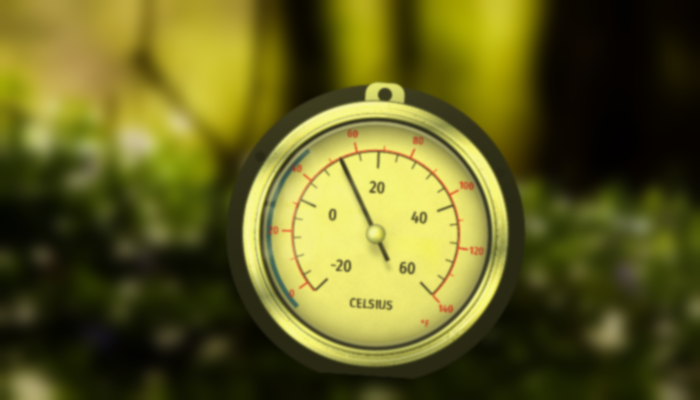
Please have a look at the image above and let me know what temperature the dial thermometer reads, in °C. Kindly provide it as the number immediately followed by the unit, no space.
12°C
